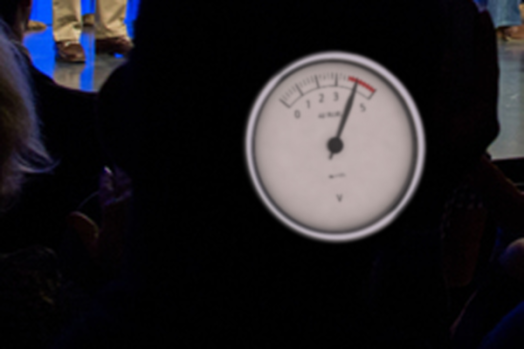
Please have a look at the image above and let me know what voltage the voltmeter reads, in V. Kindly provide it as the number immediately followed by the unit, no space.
4V
